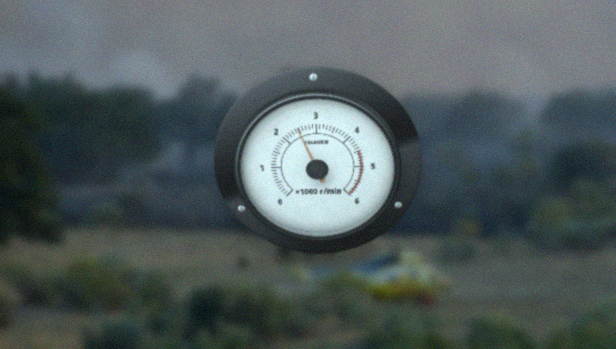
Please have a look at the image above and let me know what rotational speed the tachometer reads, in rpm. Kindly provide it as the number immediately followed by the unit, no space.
2500rpm
